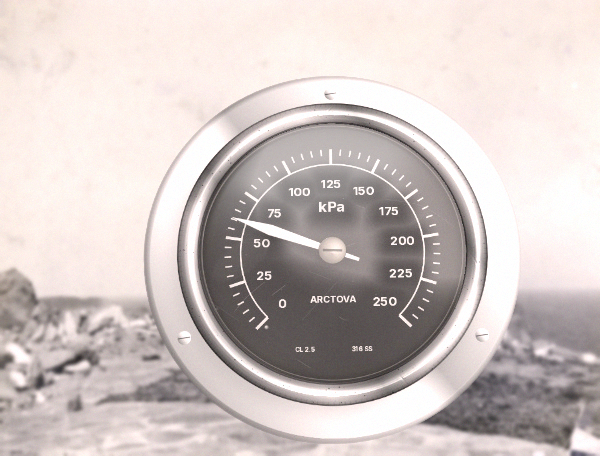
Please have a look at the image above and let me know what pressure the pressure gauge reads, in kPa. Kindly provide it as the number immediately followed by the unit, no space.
60kPa
